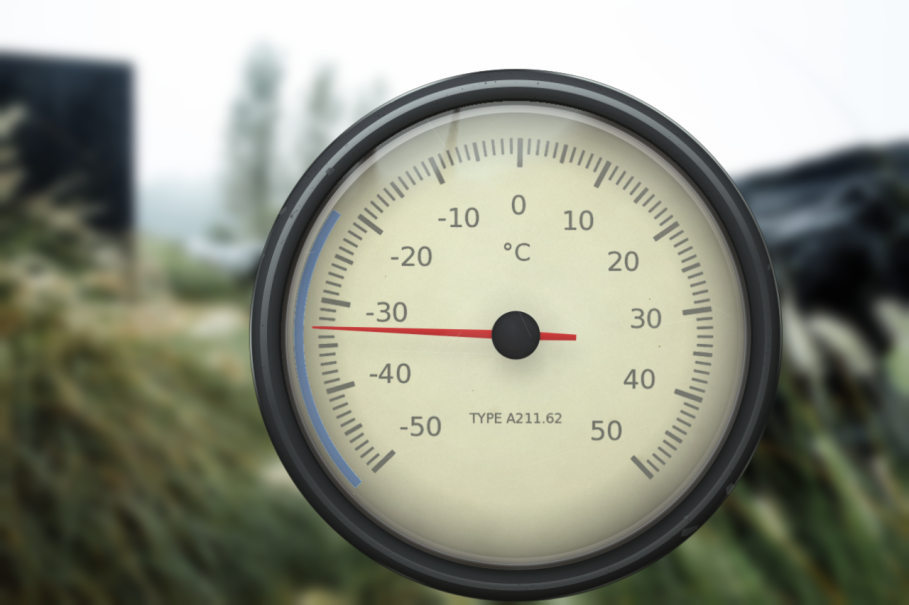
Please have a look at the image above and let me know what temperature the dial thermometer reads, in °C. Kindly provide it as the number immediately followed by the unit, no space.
-33°C
